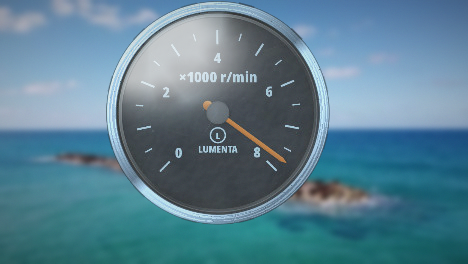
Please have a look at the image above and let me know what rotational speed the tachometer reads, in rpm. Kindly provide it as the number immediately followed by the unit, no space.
7750rpm
